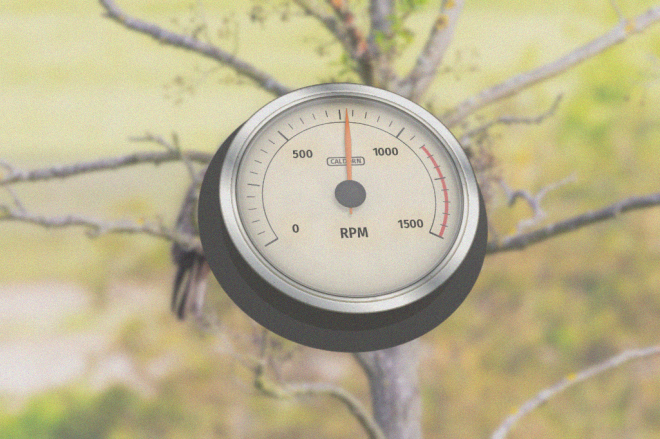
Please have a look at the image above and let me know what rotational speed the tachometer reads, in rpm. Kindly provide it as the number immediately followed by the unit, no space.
775rpm
